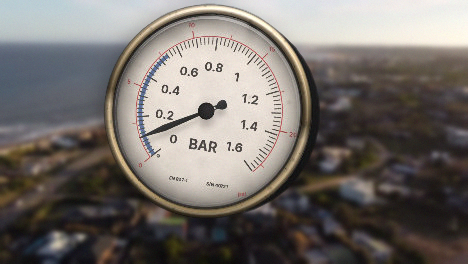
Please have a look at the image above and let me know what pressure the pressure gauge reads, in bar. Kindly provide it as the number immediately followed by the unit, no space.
0.1bar
